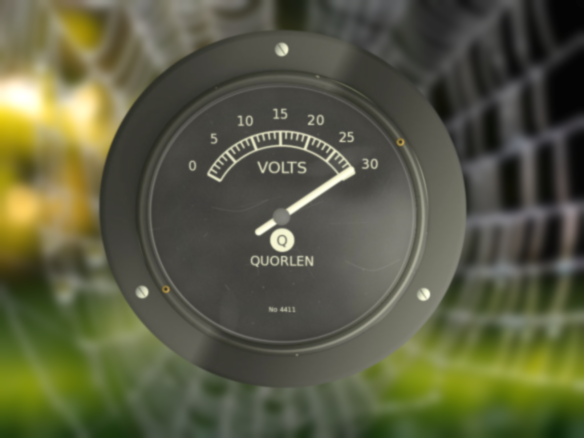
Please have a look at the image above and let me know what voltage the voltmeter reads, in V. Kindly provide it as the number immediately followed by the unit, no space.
29V
